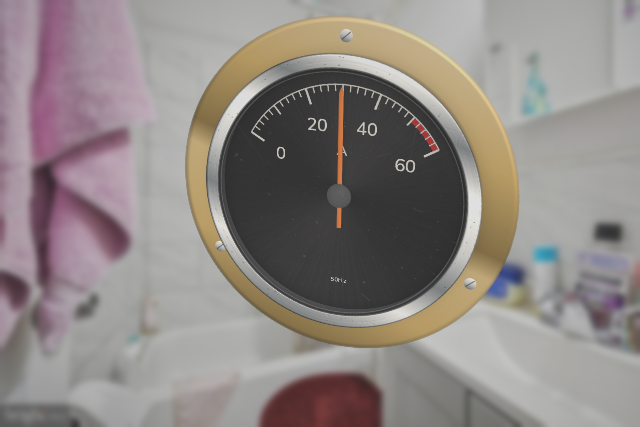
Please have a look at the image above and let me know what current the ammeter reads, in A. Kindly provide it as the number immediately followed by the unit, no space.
30A
